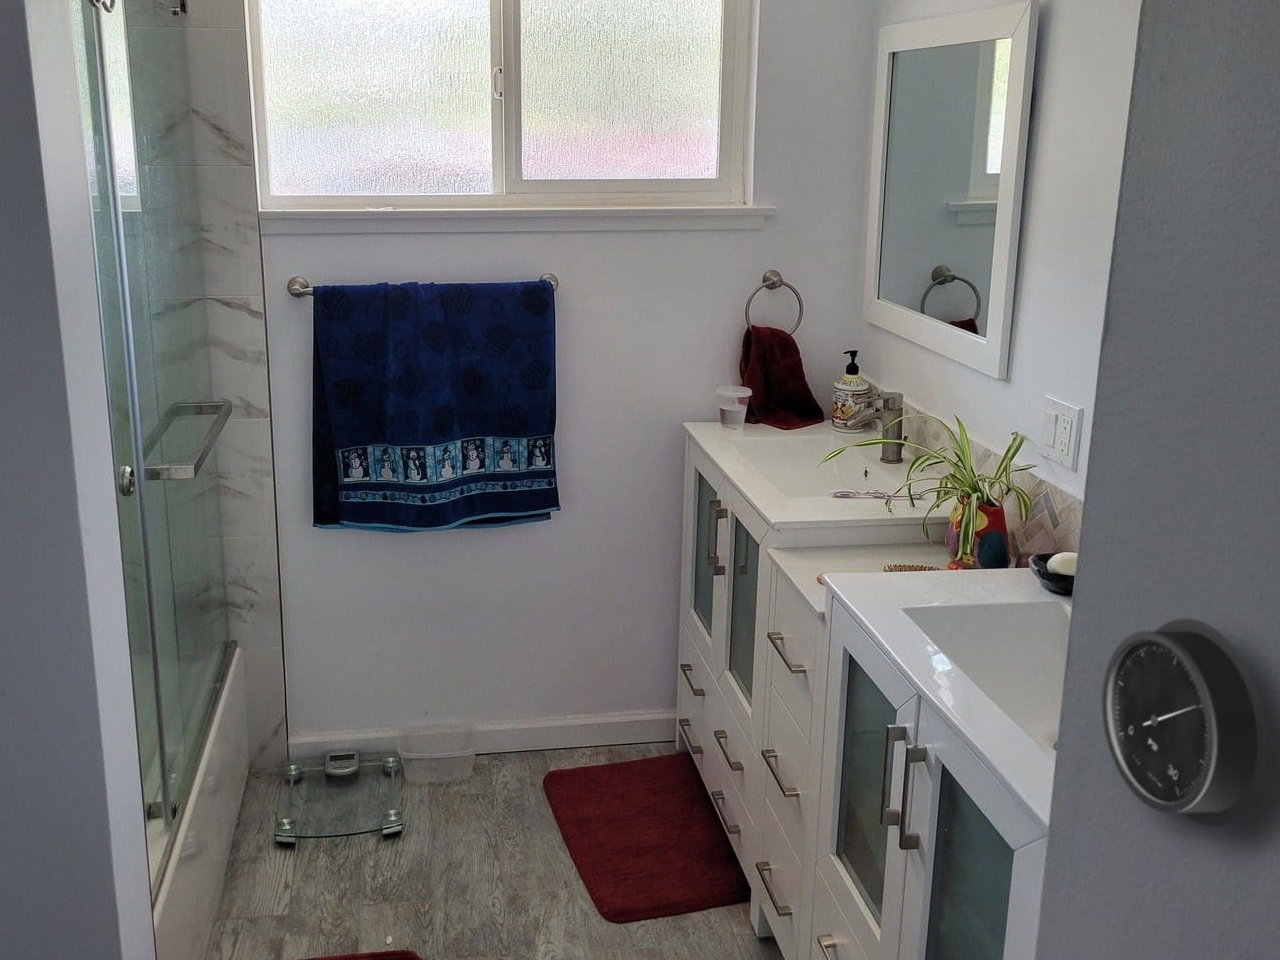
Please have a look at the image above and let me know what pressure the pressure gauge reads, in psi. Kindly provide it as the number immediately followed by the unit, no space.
20psi
